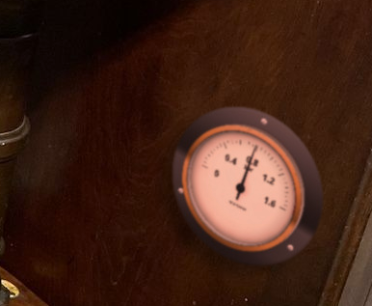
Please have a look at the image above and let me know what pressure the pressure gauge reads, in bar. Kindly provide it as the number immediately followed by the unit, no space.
0.8bar
